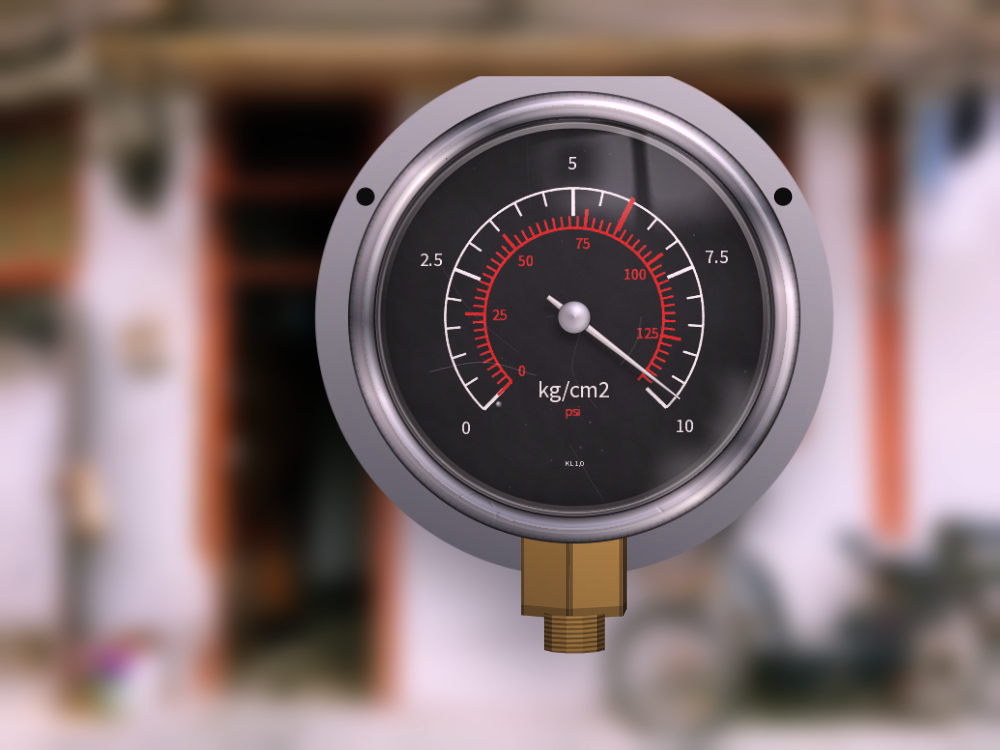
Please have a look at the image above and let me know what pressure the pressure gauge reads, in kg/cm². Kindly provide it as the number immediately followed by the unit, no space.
9.75kg/cm²
